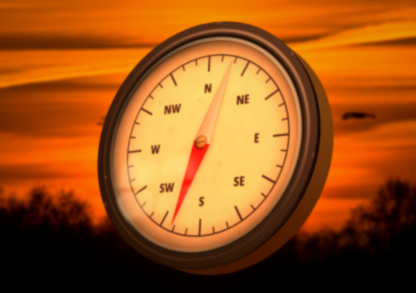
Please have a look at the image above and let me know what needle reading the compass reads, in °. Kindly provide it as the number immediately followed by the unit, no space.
200°
